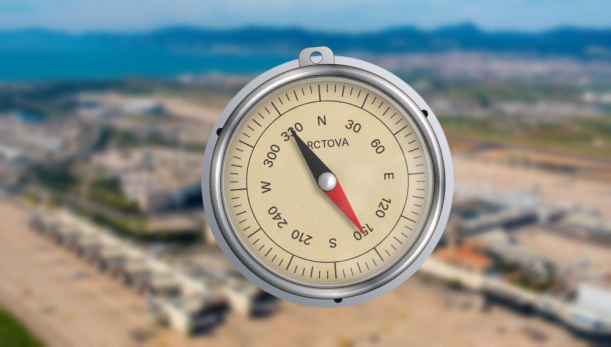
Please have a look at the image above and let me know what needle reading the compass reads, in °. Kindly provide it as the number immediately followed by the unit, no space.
150°
